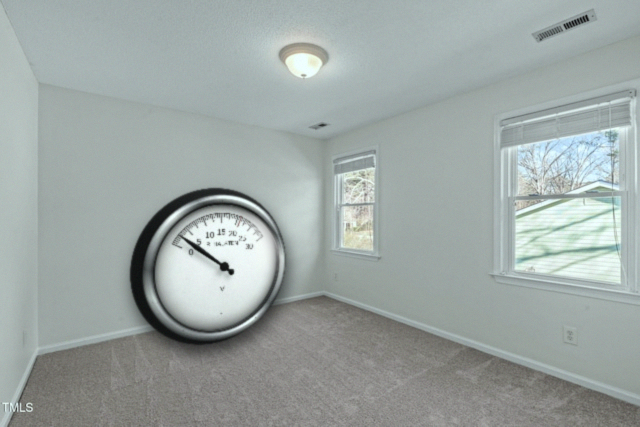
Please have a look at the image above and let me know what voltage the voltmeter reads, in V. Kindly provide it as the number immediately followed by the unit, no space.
2.5V
